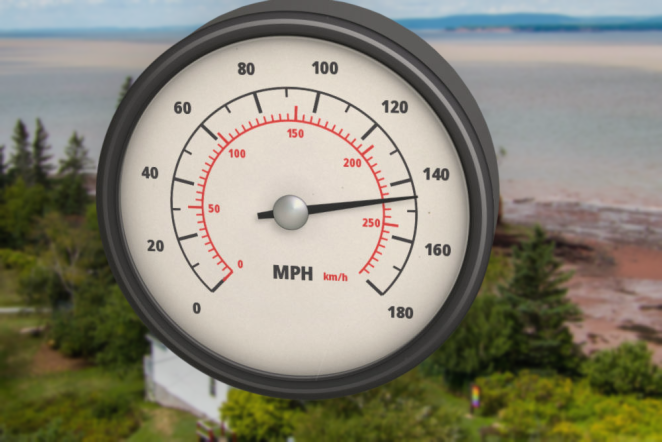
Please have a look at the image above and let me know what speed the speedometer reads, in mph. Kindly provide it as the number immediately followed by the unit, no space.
145mph
